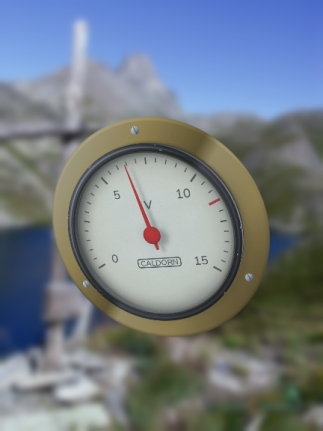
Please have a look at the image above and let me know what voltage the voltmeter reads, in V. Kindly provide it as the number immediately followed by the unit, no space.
6.5V
